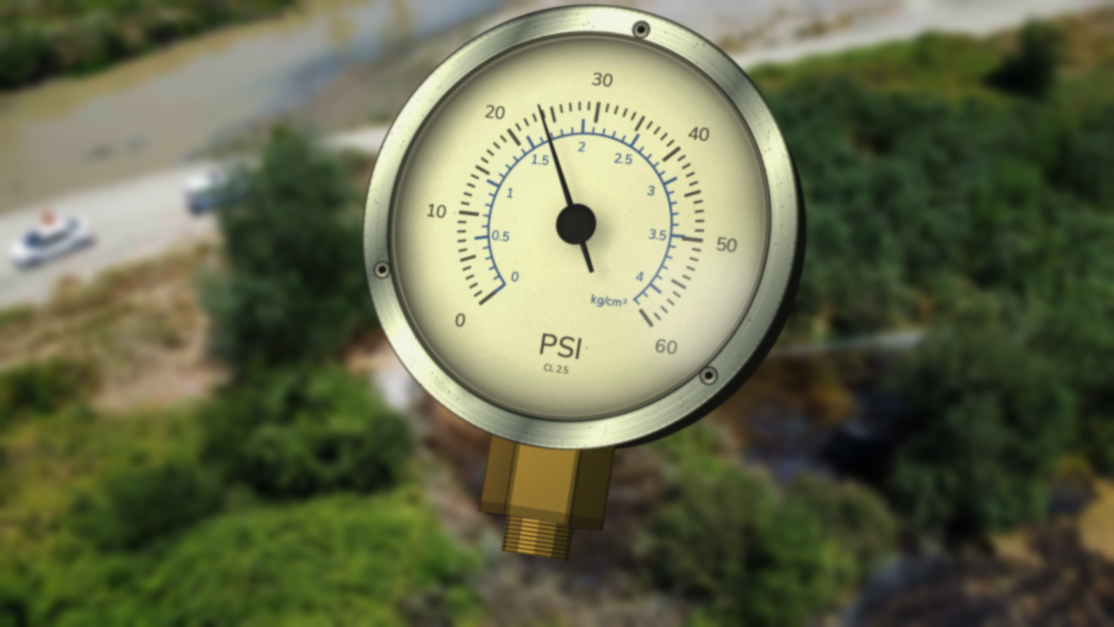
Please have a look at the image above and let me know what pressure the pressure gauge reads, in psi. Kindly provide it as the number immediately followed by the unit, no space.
24psi
